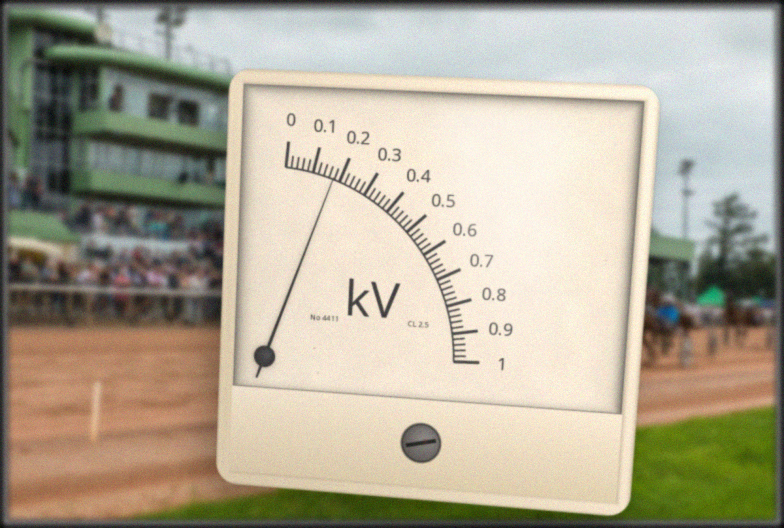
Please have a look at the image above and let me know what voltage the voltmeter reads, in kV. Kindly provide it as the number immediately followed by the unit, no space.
0.18kV
